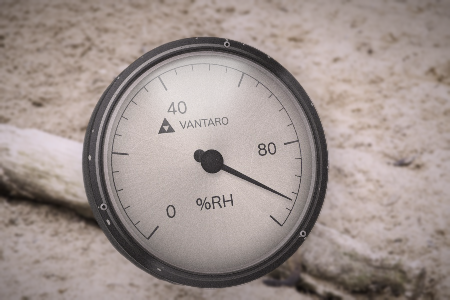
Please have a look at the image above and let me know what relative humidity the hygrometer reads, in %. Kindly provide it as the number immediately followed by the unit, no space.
94%
